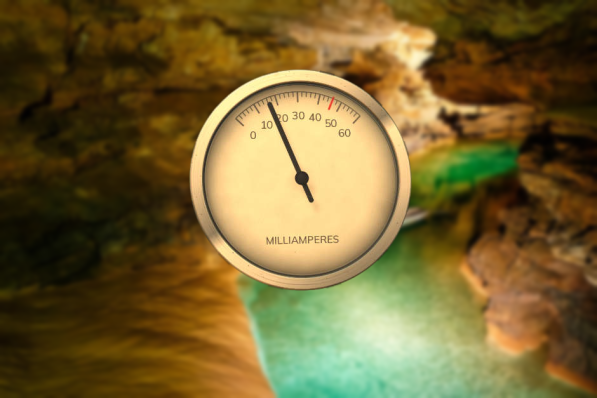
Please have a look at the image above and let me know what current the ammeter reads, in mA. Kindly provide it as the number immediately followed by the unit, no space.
16mA
